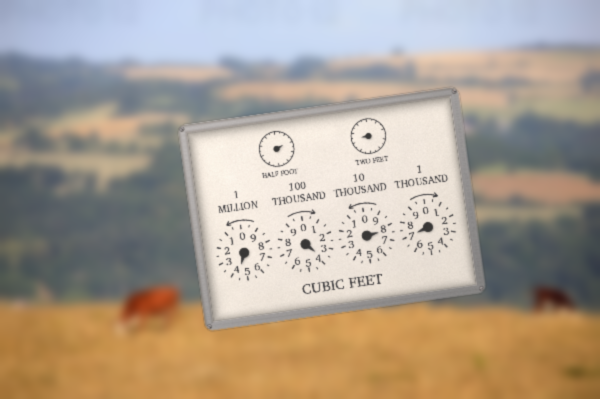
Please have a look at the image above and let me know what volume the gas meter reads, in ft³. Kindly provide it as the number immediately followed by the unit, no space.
437700ft³
